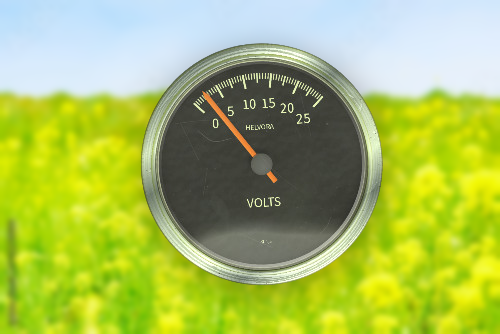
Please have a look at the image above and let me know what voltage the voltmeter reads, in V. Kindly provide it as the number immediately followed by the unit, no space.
2.5V
